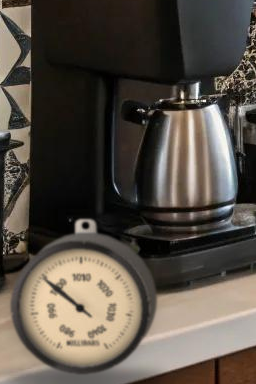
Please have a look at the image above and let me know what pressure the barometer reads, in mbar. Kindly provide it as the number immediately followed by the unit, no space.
1000mbar
